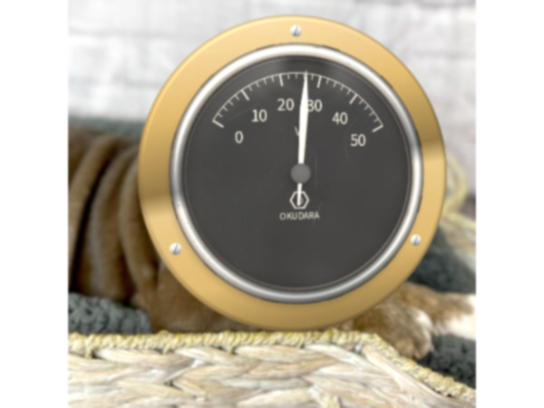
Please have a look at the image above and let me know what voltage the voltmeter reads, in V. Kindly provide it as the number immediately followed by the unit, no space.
26V
